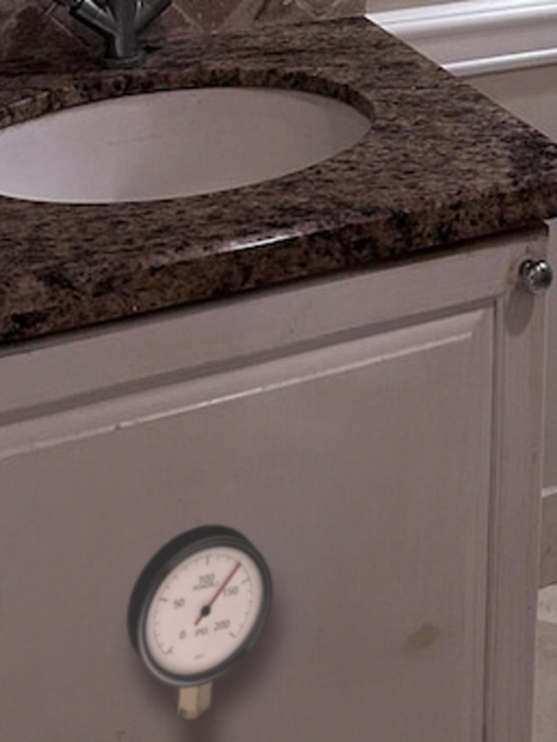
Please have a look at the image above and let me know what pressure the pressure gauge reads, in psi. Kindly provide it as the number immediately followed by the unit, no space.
130psi
